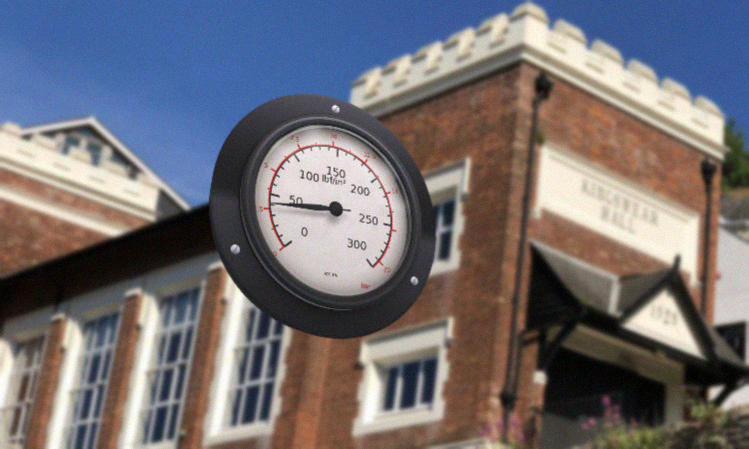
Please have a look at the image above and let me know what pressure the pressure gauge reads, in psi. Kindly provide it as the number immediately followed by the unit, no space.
40psi
